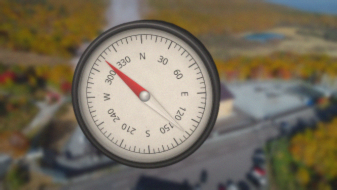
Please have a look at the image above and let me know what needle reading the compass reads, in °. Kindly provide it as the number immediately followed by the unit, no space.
315°
